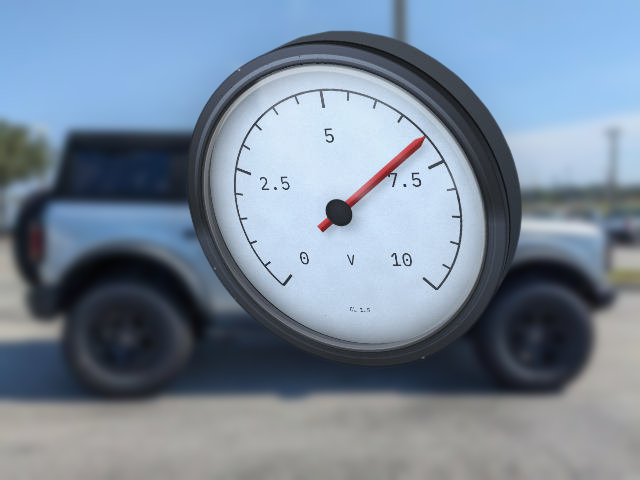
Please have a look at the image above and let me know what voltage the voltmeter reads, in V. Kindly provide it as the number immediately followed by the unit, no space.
7V
